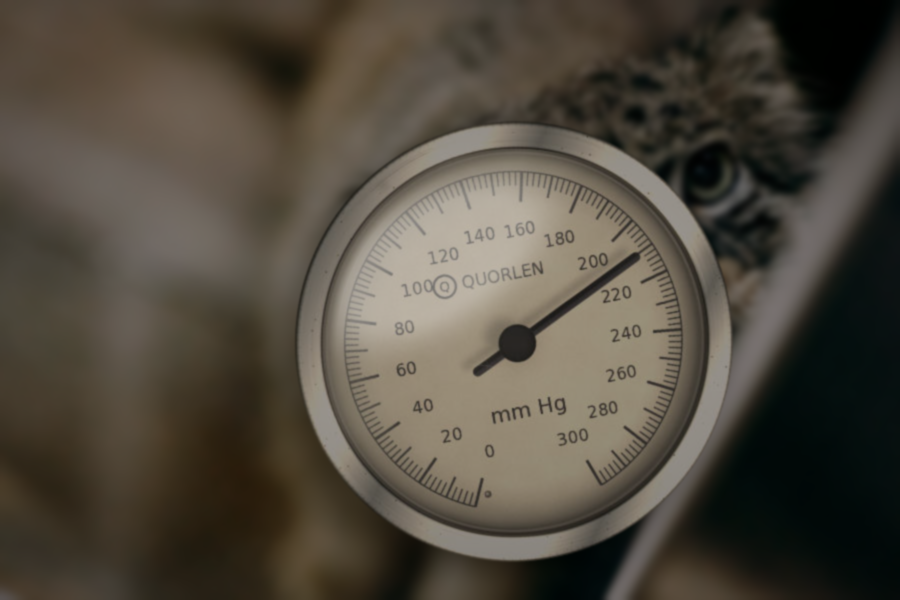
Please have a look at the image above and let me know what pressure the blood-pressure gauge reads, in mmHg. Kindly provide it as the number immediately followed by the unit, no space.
210mmHg
